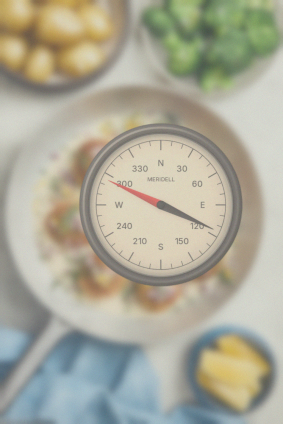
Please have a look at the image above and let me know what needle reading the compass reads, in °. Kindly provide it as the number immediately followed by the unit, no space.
295°
